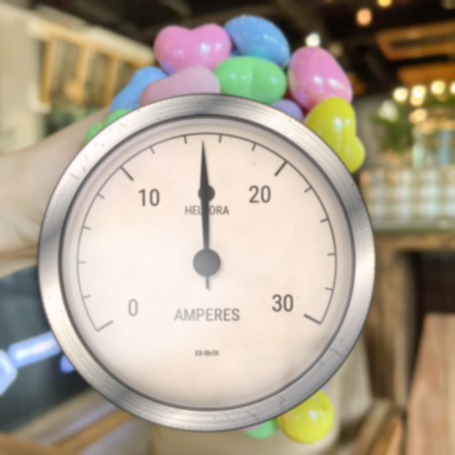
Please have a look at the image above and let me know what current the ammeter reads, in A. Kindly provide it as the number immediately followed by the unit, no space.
15A
